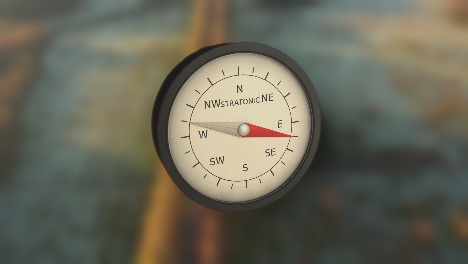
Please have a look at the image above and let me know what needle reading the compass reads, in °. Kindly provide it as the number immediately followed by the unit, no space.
105°
